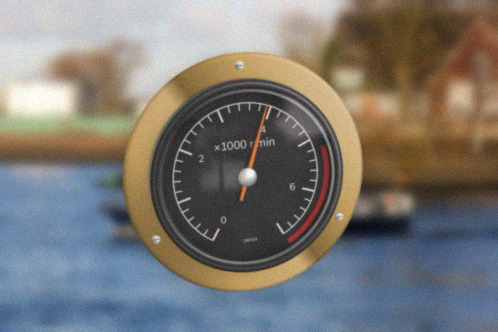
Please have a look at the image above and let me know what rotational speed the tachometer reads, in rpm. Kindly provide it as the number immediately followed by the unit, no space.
3900rpm
